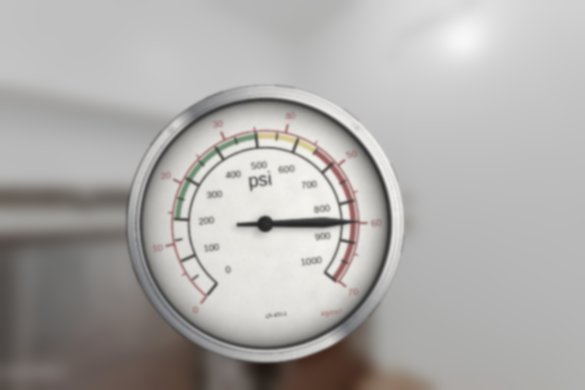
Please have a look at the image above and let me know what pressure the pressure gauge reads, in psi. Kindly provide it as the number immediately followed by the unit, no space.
850psi
